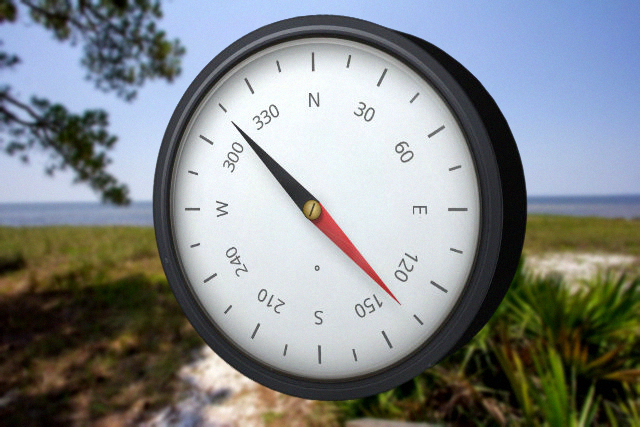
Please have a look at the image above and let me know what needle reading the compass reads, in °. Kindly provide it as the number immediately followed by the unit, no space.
135°
